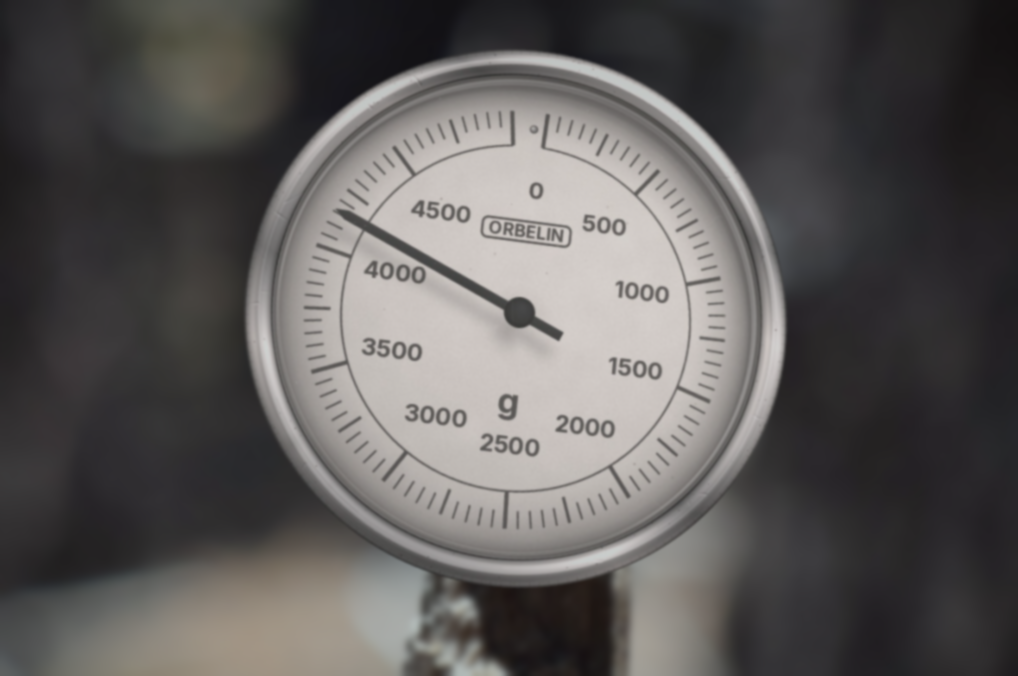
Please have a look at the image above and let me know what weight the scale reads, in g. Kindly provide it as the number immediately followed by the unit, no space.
4150g
